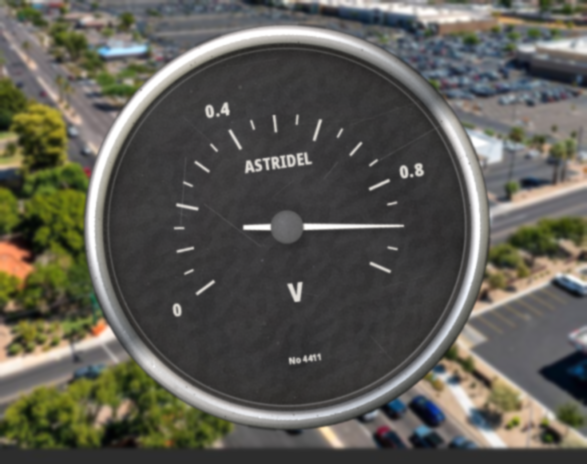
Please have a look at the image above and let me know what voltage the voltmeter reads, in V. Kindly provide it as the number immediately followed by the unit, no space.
0.9V
